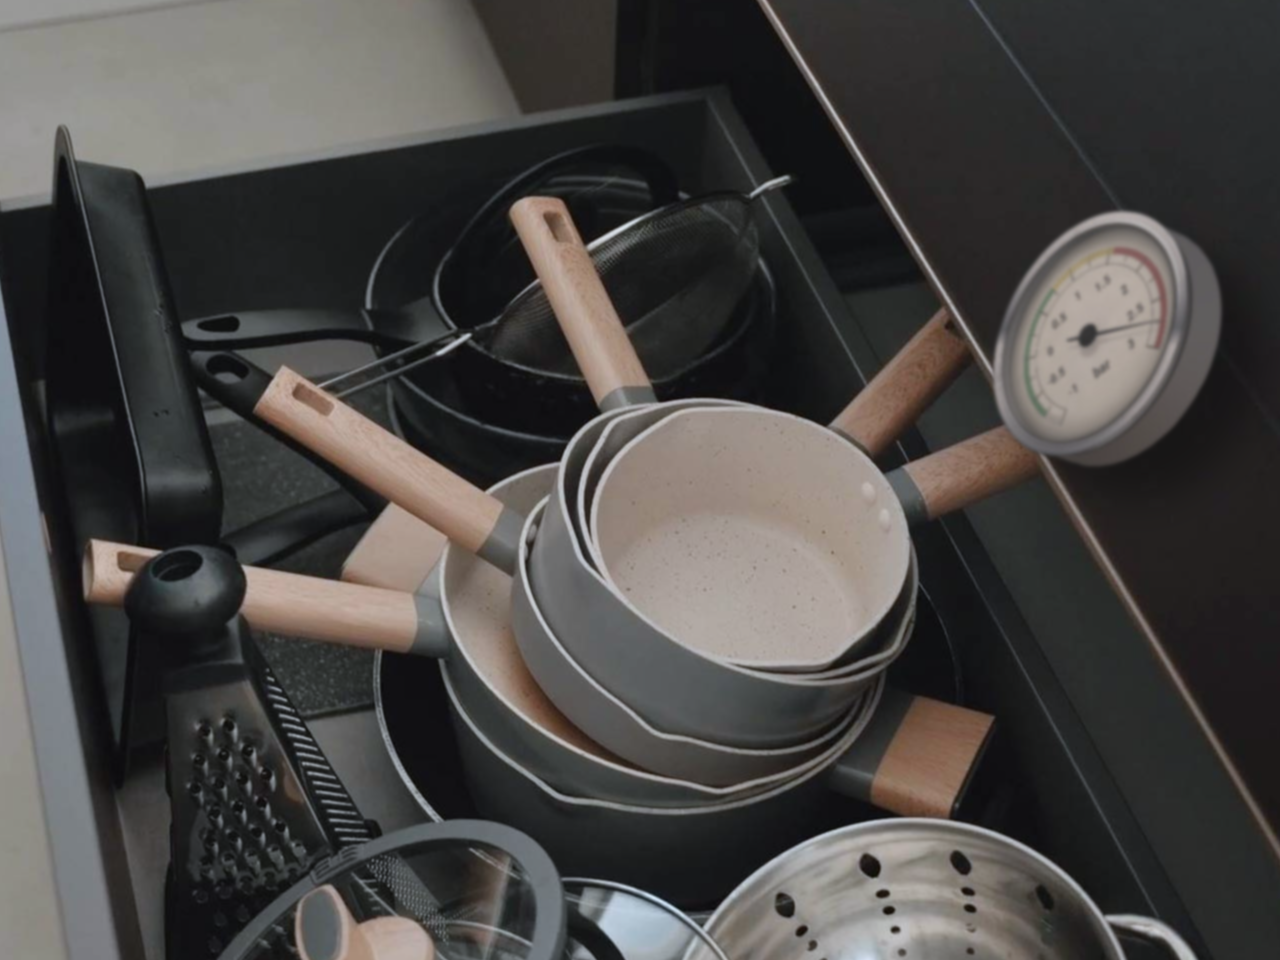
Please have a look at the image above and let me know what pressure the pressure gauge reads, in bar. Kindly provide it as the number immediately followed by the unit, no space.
2.75bar
